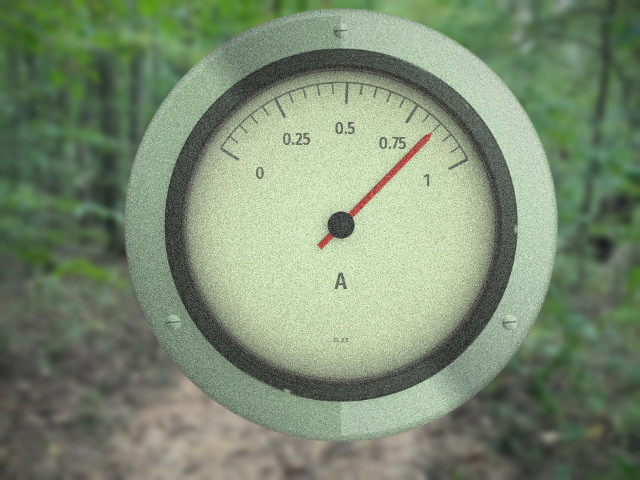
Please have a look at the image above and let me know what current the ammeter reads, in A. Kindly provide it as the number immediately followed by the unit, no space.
0.85A
